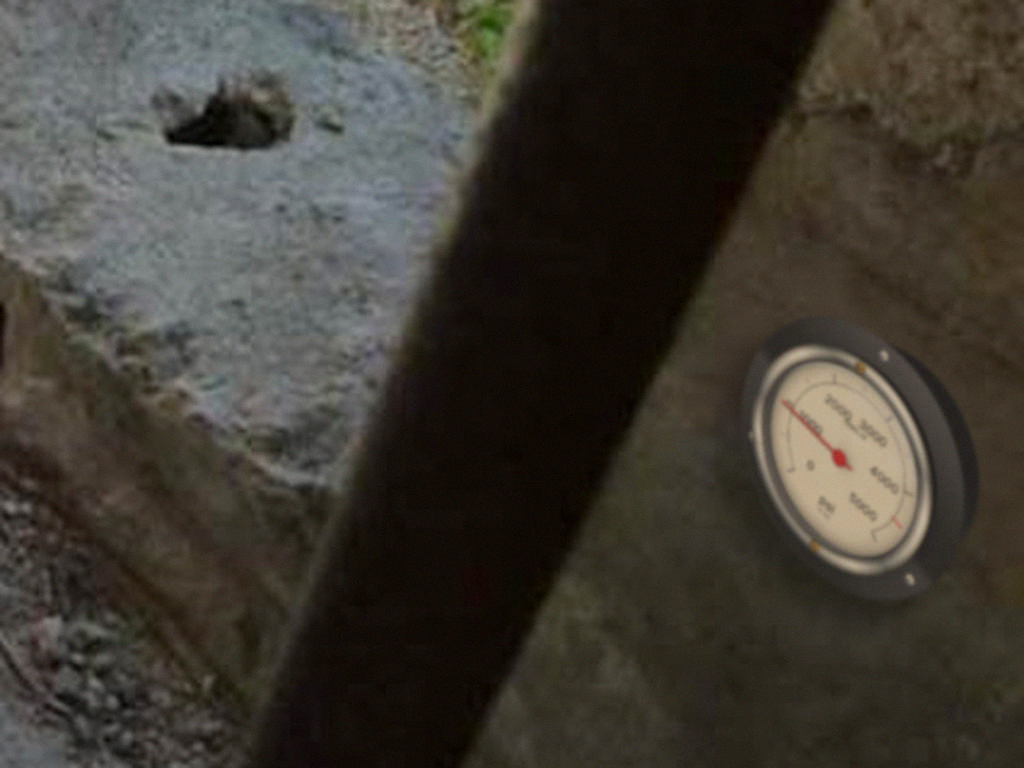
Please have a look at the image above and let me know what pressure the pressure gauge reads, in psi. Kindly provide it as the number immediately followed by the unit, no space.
1000psi
